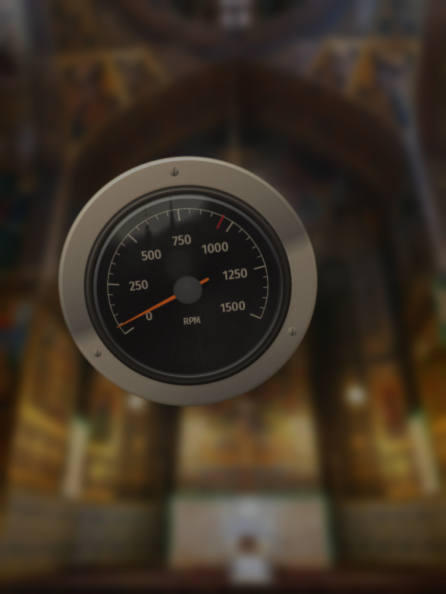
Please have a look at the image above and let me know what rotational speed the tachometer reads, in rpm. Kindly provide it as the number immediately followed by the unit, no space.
50rpm
